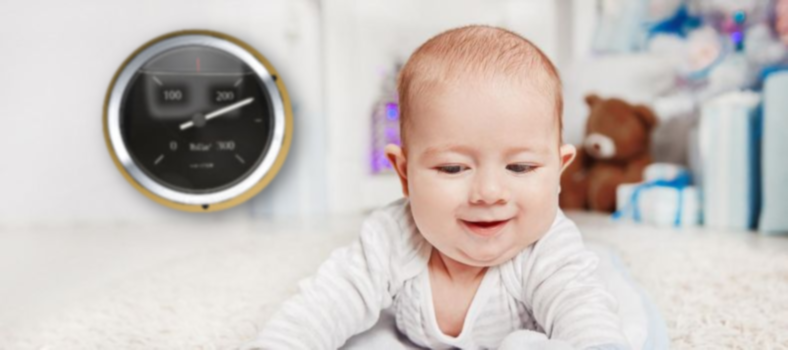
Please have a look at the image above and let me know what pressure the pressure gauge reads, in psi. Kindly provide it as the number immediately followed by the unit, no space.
225psi
